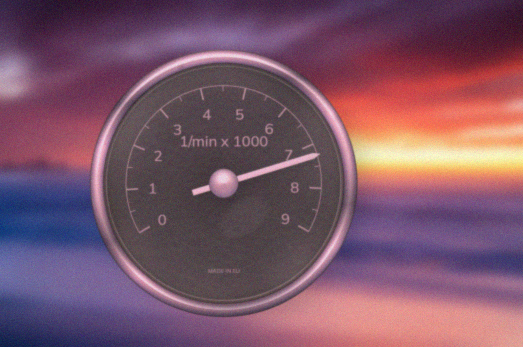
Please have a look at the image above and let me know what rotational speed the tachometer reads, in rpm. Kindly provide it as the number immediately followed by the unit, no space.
7250rpm
